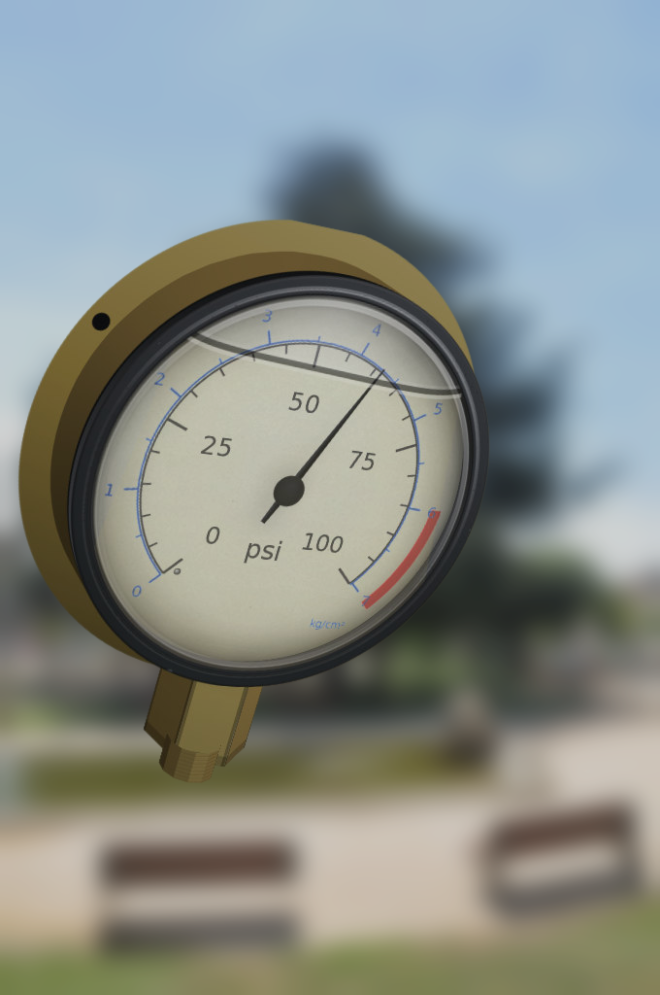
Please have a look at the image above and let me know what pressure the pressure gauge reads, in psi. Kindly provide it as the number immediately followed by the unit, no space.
60psi
